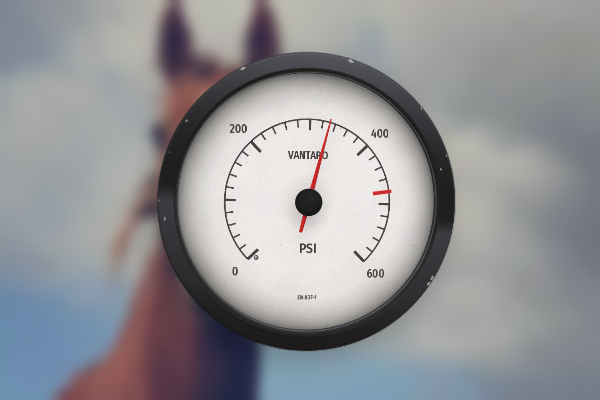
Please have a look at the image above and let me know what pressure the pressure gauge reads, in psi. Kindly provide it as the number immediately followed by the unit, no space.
330psi
